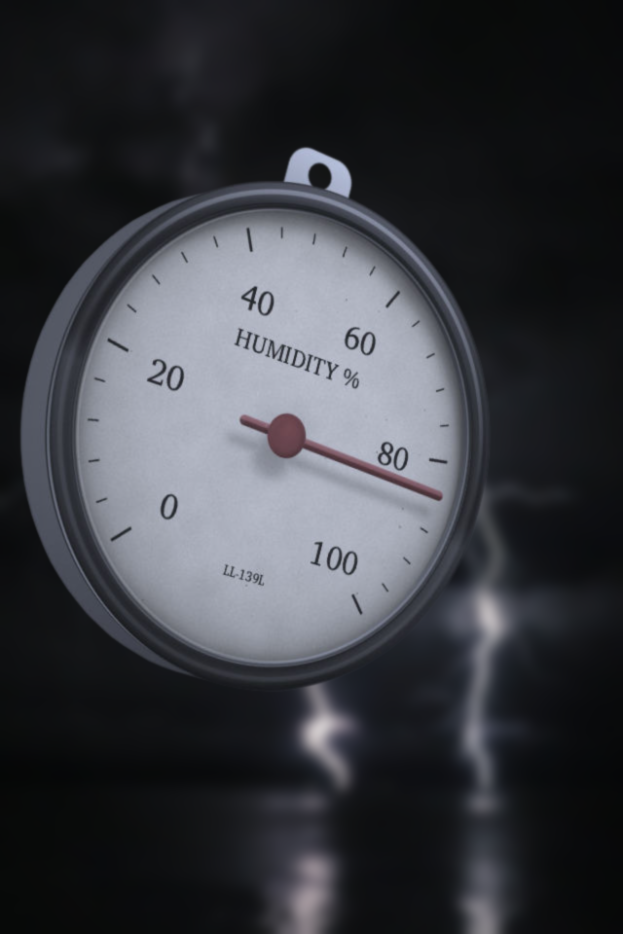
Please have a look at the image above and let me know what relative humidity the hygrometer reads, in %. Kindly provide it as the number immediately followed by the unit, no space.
84%
